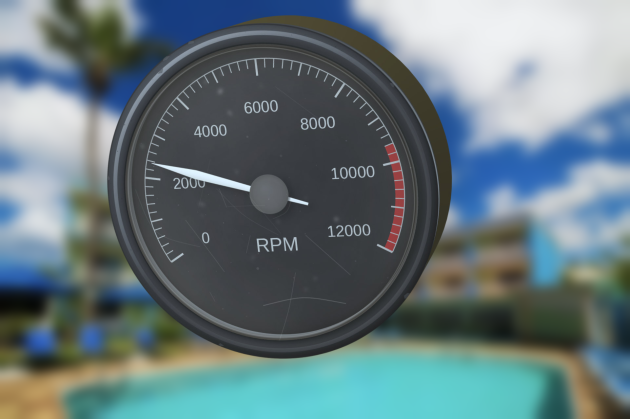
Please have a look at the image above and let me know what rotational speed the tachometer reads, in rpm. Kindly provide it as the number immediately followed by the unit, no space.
2400rpm
